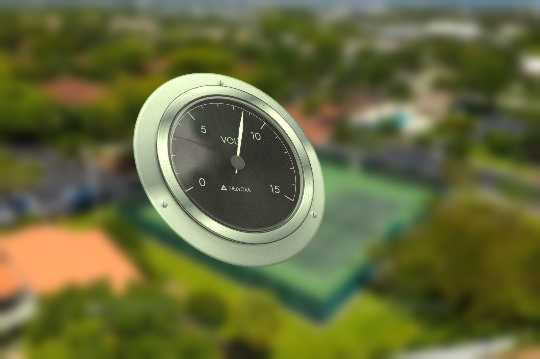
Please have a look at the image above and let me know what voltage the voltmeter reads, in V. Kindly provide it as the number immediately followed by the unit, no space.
8.5V
